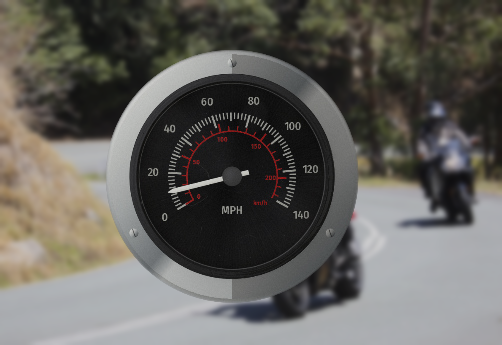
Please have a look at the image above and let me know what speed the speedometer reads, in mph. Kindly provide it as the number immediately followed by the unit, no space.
10mph
